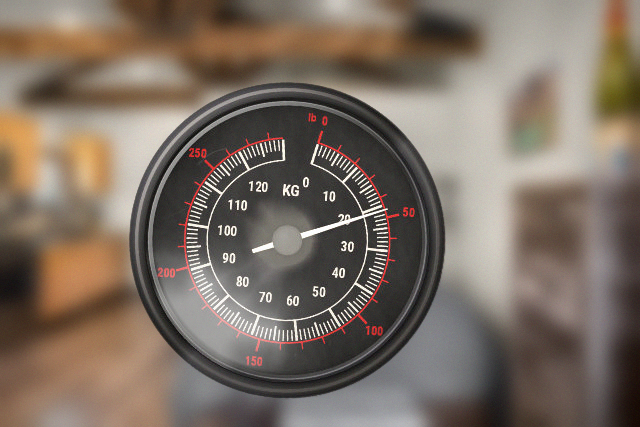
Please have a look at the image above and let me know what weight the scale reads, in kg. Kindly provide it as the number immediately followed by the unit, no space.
21kg
